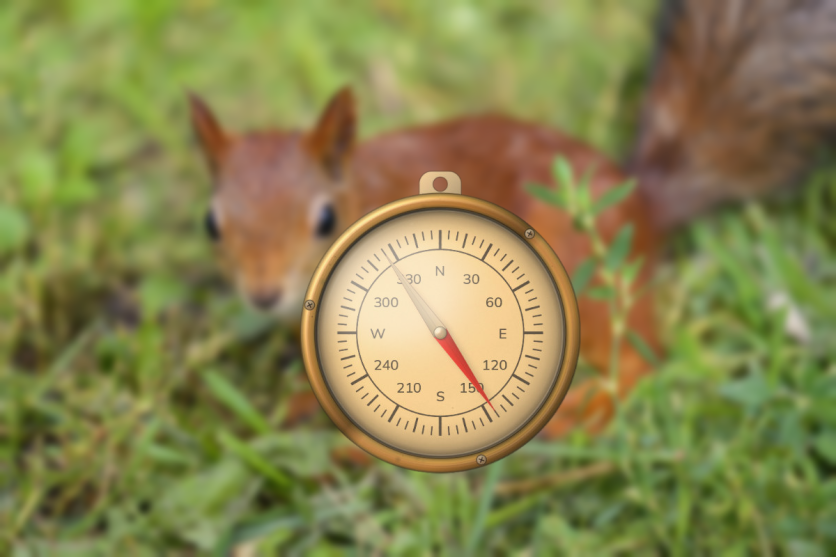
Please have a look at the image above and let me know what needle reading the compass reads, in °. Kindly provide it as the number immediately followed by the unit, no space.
145°
